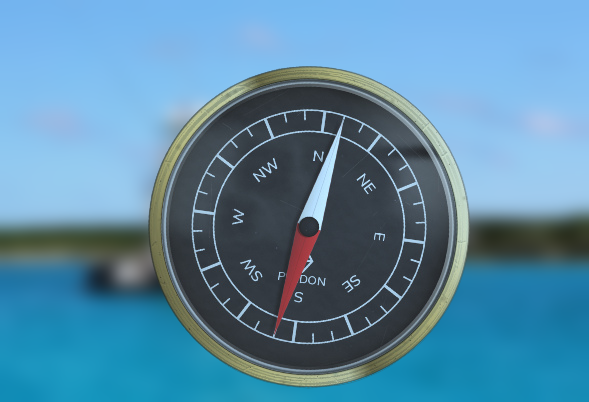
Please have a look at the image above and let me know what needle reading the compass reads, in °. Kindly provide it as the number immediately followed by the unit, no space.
190°
